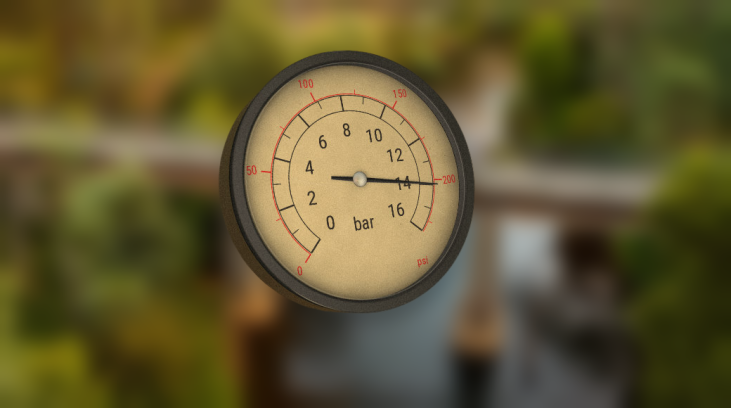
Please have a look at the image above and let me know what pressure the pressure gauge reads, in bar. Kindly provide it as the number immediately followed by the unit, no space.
14bar
